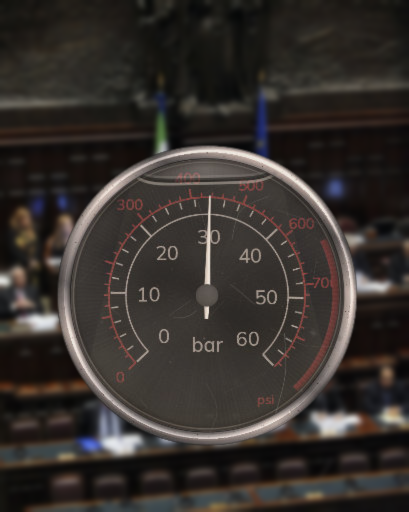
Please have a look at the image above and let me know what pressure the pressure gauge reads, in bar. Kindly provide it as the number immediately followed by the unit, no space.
30bar
